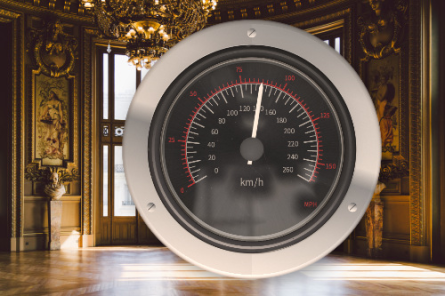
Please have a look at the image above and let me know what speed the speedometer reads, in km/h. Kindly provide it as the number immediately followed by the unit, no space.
140km/h
